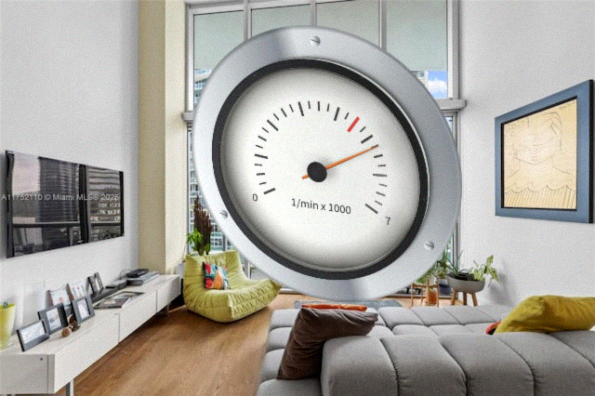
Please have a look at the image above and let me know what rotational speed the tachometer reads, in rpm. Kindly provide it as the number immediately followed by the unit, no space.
5250rpm
